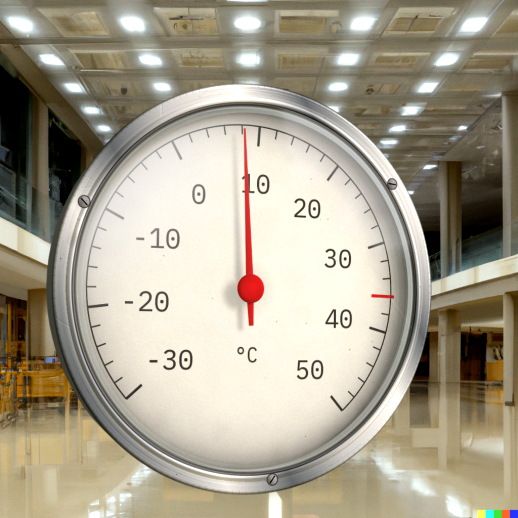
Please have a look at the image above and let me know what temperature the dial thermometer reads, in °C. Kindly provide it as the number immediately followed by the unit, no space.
8°C
